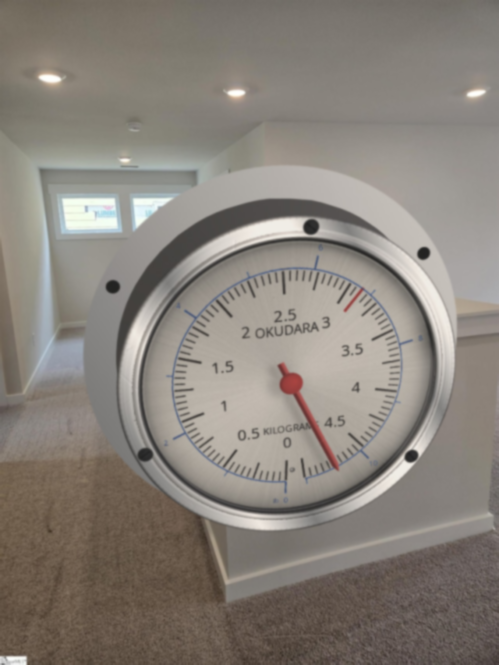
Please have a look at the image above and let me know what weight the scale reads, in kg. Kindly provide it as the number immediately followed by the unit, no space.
4.75kg
